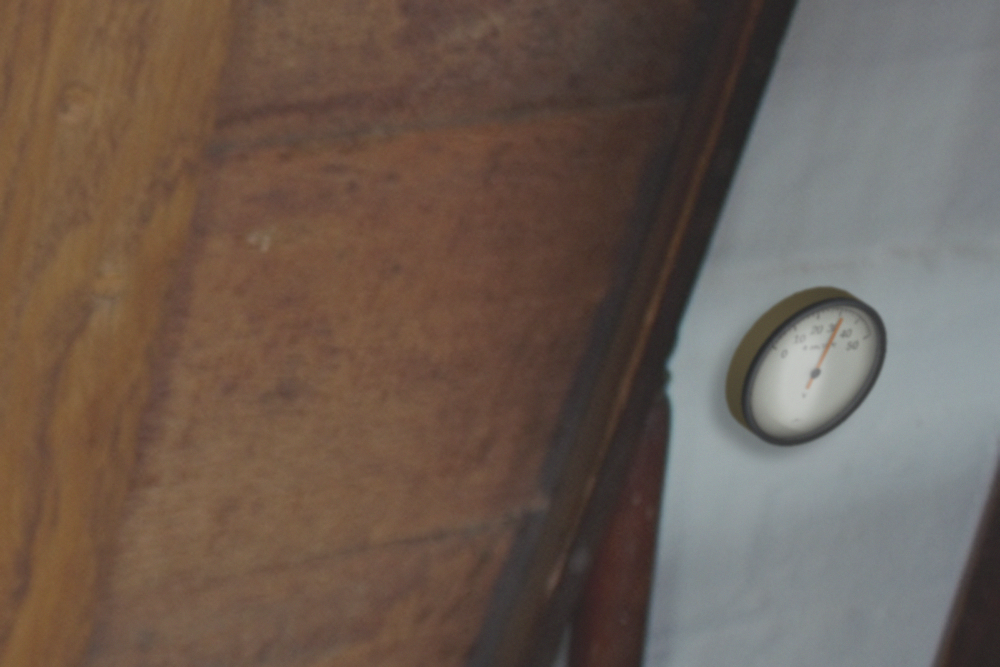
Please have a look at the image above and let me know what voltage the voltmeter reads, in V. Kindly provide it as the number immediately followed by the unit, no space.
30V
